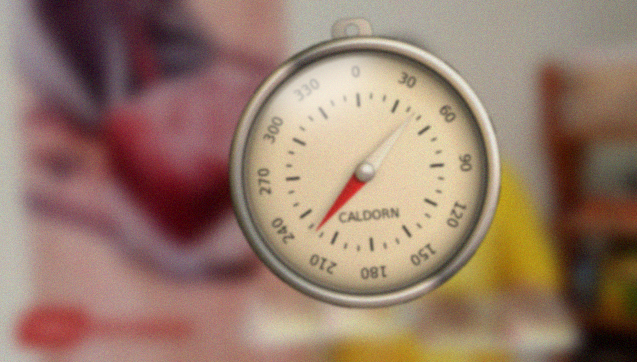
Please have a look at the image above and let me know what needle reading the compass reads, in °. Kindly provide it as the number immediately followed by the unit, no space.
225°
